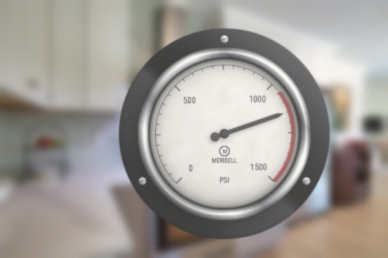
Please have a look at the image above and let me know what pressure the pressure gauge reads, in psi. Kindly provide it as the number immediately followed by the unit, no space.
1150psi
